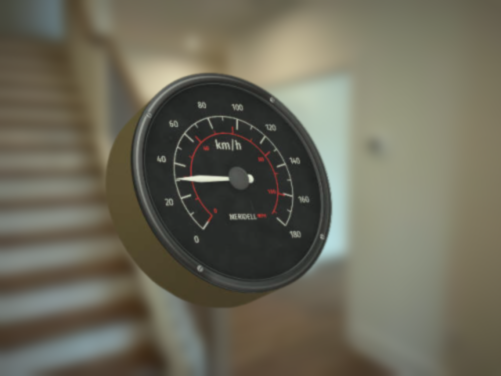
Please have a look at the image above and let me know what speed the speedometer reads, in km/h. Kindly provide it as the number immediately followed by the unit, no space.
30km/h
